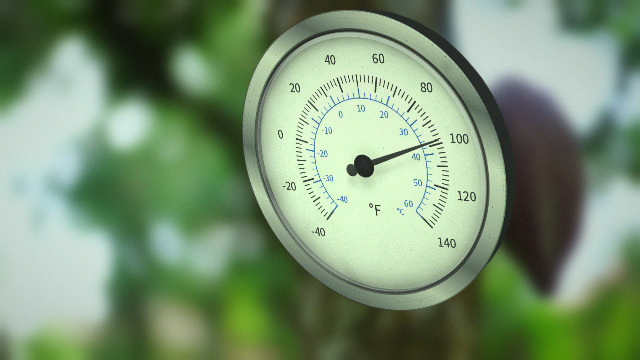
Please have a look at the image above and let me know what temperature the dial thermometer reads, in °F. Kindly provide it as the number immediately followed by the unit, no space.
98°F
